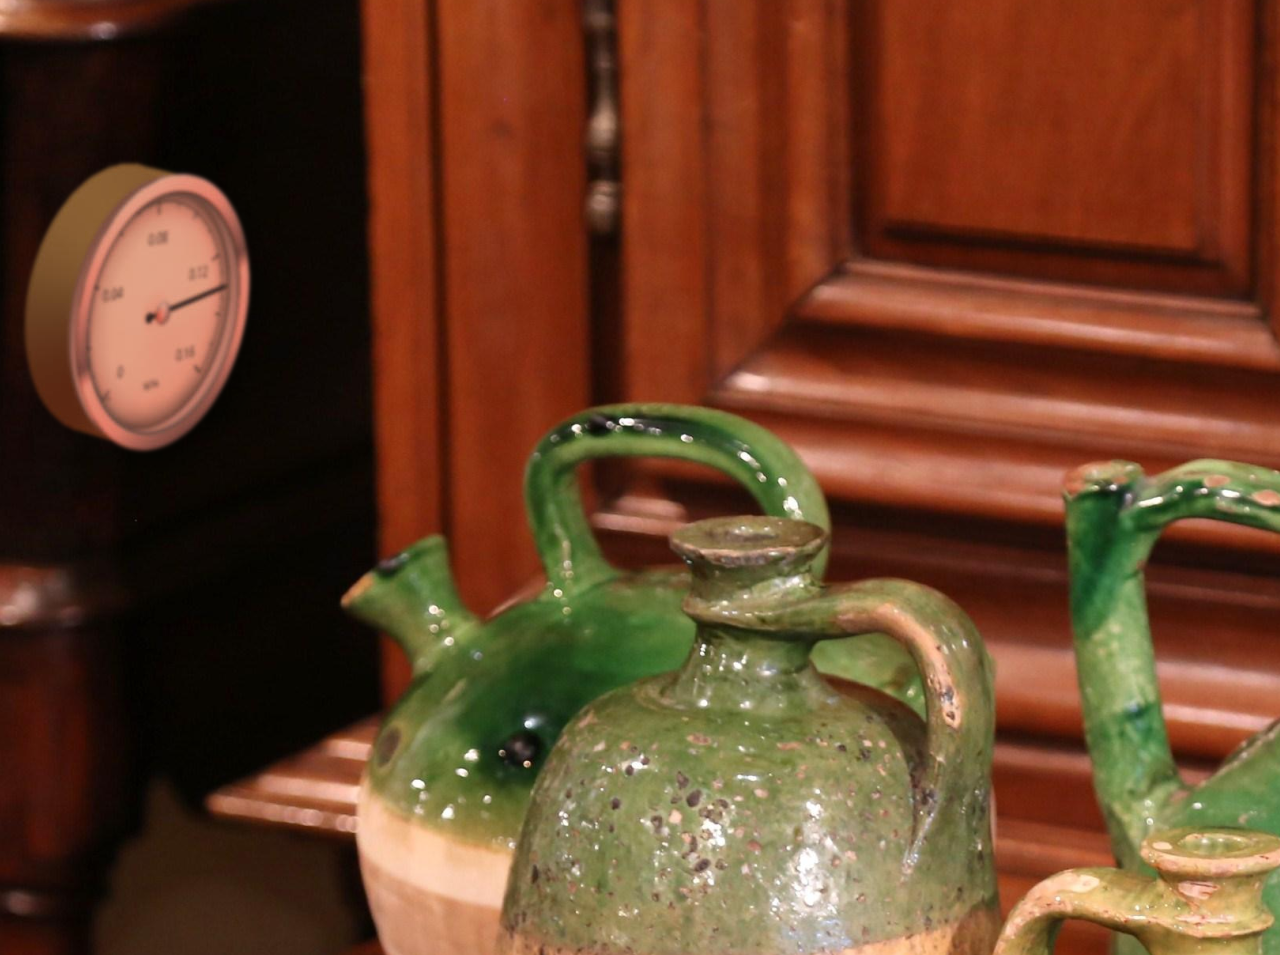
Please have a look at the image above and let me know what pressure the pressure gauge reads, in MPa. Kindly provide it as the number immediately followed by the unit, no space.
0.13MPa
